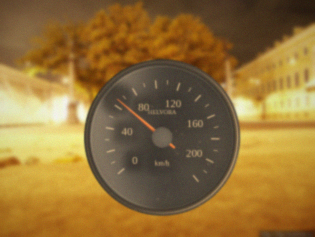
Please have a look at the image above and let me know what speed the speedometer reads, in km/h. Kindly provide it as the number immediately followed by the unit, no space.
65km/h
